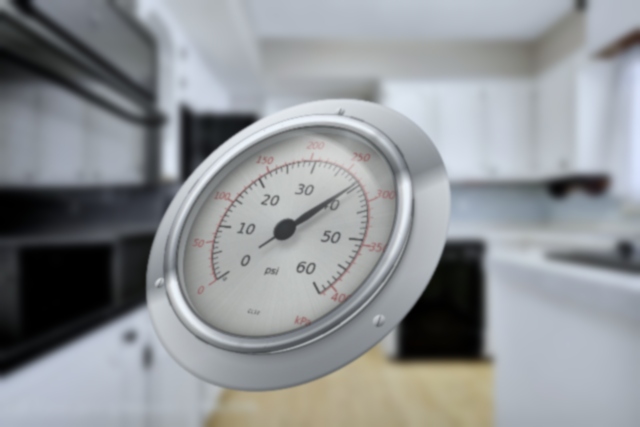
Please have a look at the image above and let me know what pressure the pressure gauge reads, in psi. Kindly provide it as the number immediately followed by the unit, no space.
40psi
